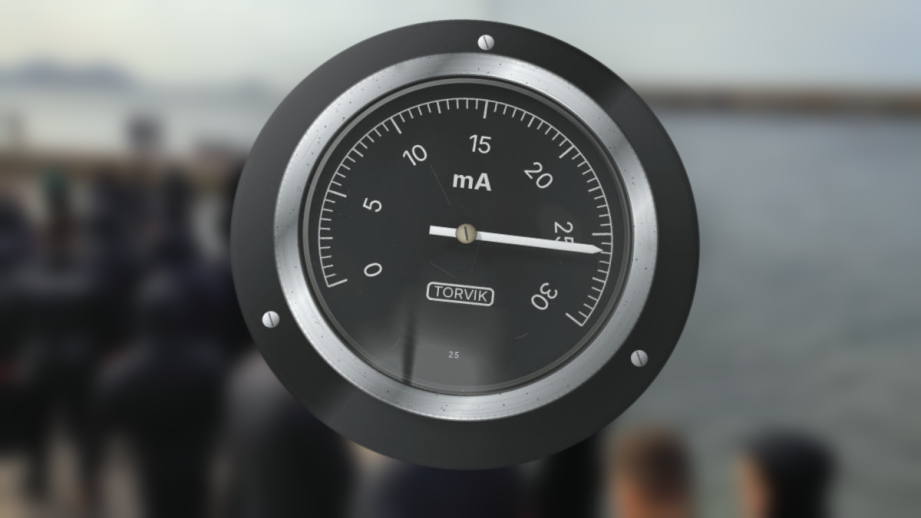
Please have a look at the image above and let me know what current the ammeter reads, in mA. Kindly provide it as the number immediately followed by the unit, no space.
26mA
